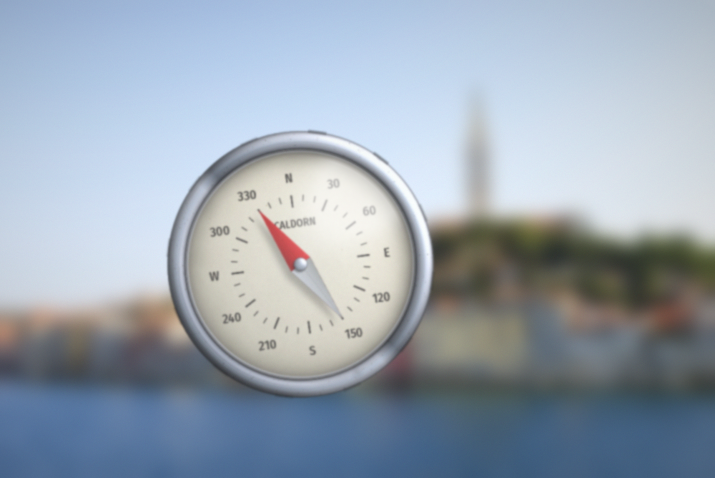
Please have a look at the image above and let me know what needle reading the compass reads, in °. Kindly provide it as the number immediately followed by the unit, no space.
330°
